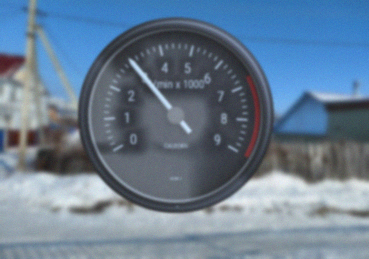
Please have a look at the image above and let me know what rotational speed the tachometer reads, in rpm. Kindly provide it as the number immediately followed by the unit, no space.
3000rpm
